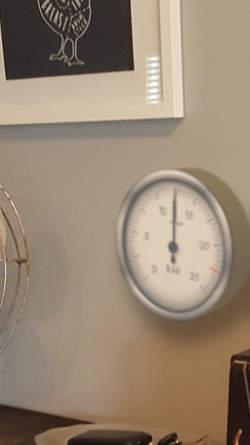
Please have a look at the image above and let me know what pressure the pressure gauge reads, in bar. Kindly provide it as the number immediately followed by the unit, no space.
12.5bar
